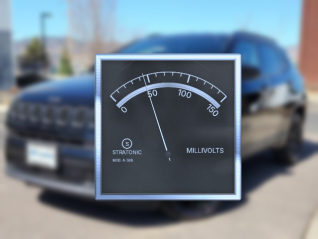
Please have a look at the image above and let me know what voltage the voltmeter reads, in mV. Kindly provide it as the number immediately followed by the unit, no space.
45mV
